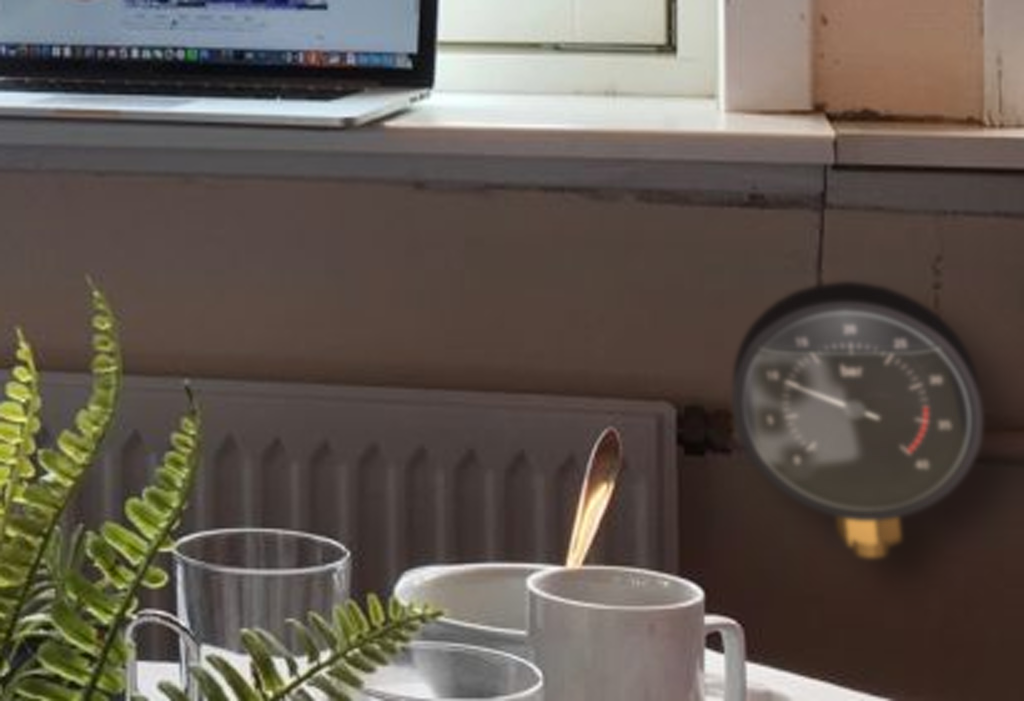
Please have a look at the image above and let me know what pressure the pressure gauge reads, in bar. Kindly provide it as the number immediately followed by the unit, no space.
10bar
